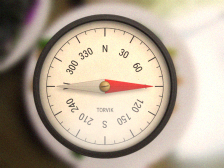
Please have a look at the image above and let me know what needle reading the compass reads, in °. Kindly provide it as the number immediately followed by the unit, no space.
90°
